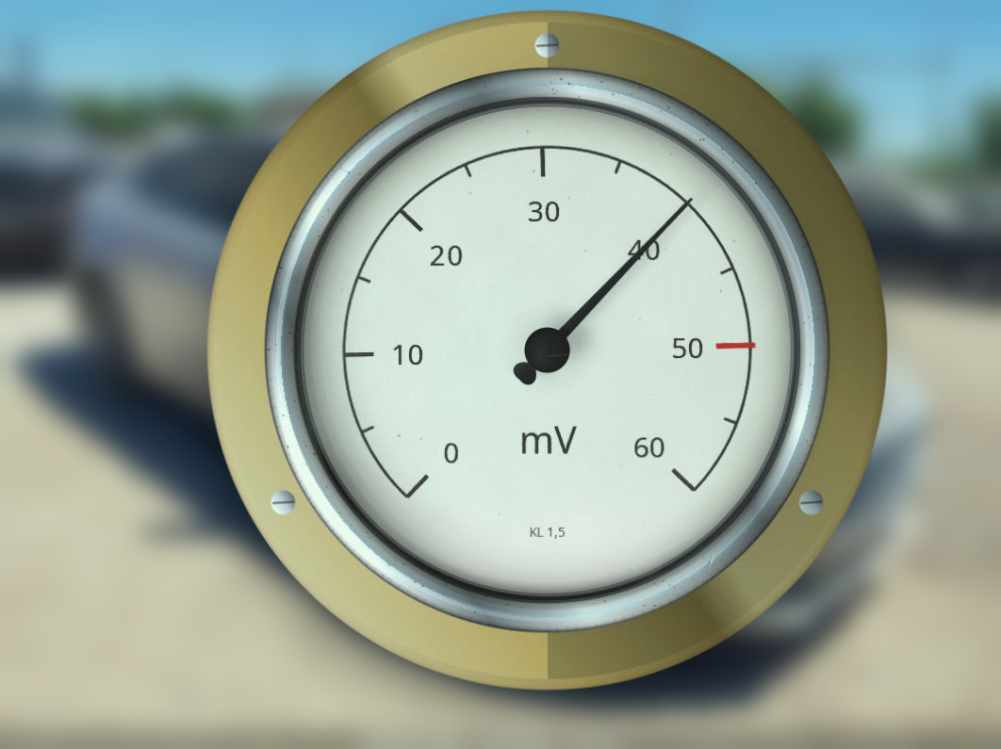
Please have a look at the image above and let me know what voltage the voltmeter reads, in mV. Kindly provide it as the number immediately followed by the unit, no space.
40mV
